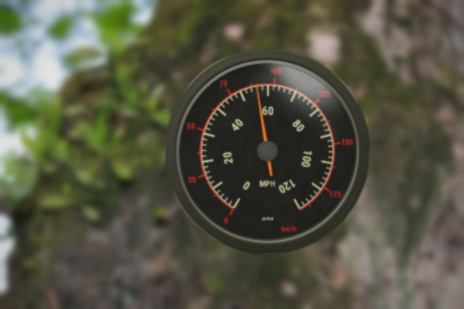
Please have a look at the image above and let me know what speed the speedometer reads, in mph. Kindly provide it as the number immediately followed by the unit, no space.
56mph
